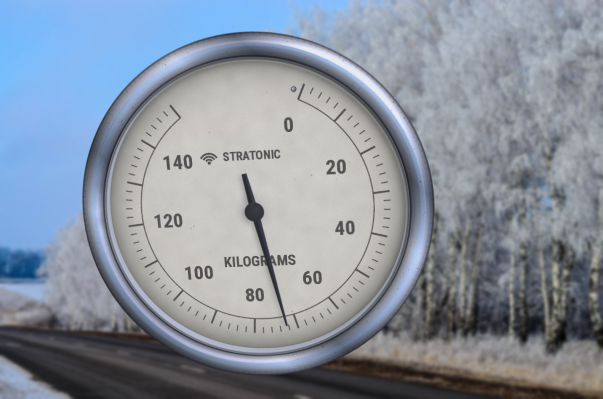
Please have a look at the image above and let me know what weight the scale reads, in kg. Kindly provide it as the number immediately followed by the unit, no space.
72kg
